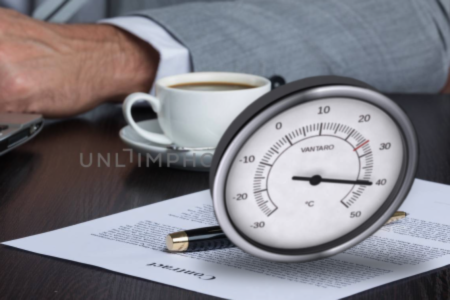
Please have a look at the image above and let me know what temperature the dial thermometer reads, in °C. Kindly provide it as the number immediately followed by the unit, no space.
40°C
